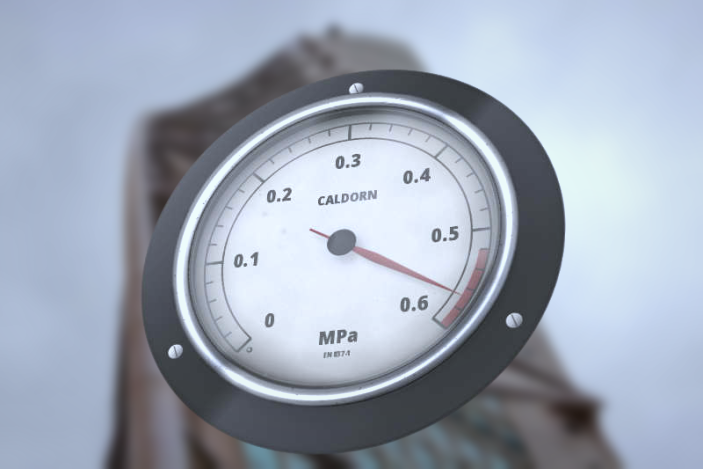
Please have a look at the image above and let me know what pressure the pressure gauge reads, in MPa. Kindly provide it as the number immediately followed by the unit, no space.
0.57MPa
